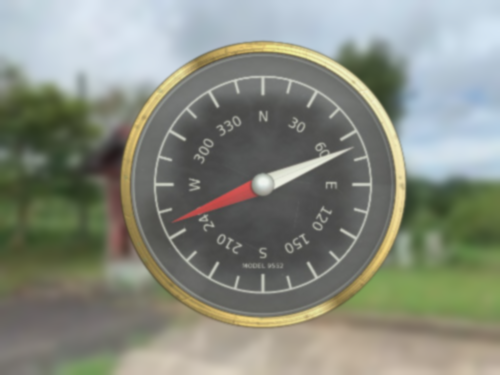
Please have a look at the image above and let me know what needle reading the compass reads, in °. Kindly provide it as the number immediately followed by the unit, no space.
247.5°
